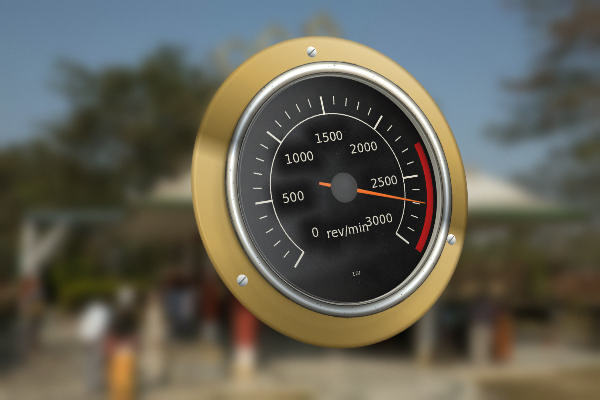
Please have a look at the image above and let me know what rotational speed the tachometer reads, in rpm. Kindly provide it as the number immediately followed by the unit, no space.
2700rpm
